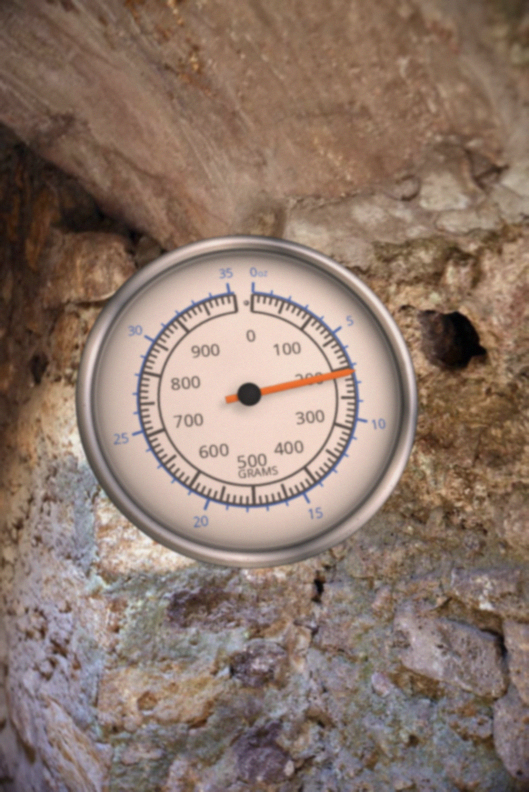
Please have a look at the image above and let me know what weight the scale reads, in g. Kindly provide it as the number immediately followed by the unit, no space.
210g
